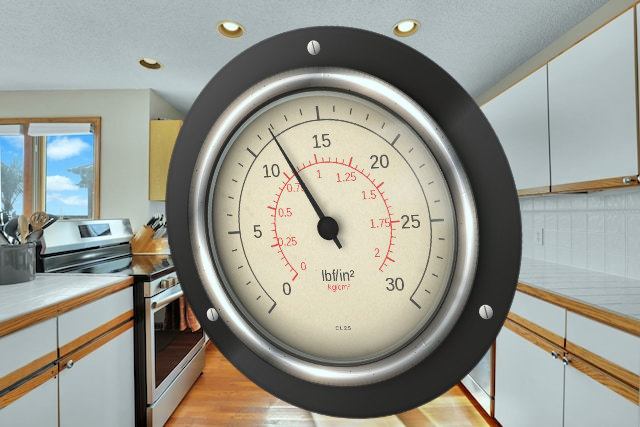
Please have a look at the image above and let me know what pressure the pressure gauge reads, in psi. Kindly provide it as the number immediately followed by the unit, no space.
12psi
